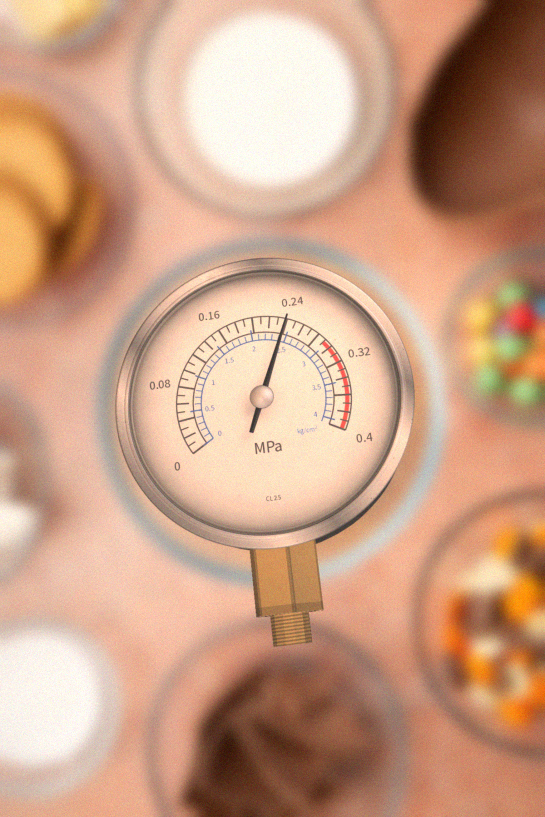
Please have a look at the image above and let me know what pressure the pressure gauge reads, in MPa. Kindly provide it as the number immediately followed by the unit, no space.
0.24MPa
